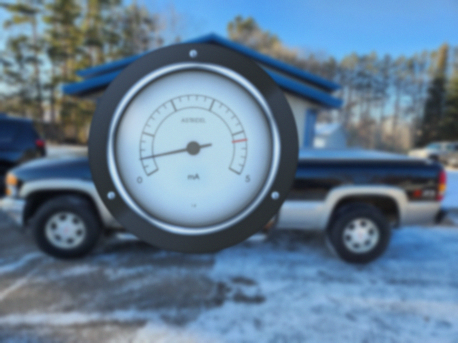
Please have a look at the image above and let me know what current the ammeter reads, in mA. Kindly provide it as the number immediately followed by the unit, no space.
0.4mA
